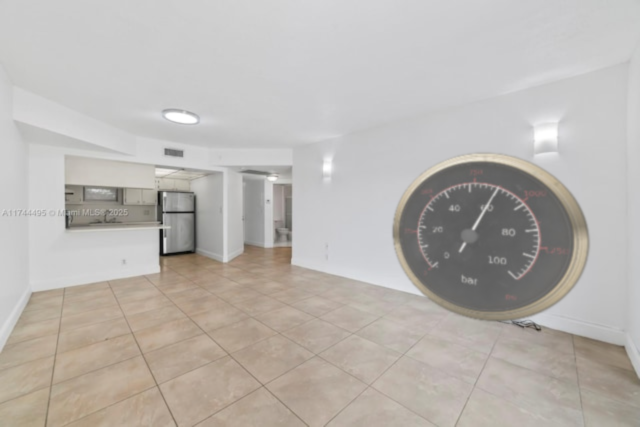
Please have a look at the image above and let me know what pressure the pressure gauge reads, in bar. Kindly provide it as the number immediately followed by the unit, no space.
60bar
